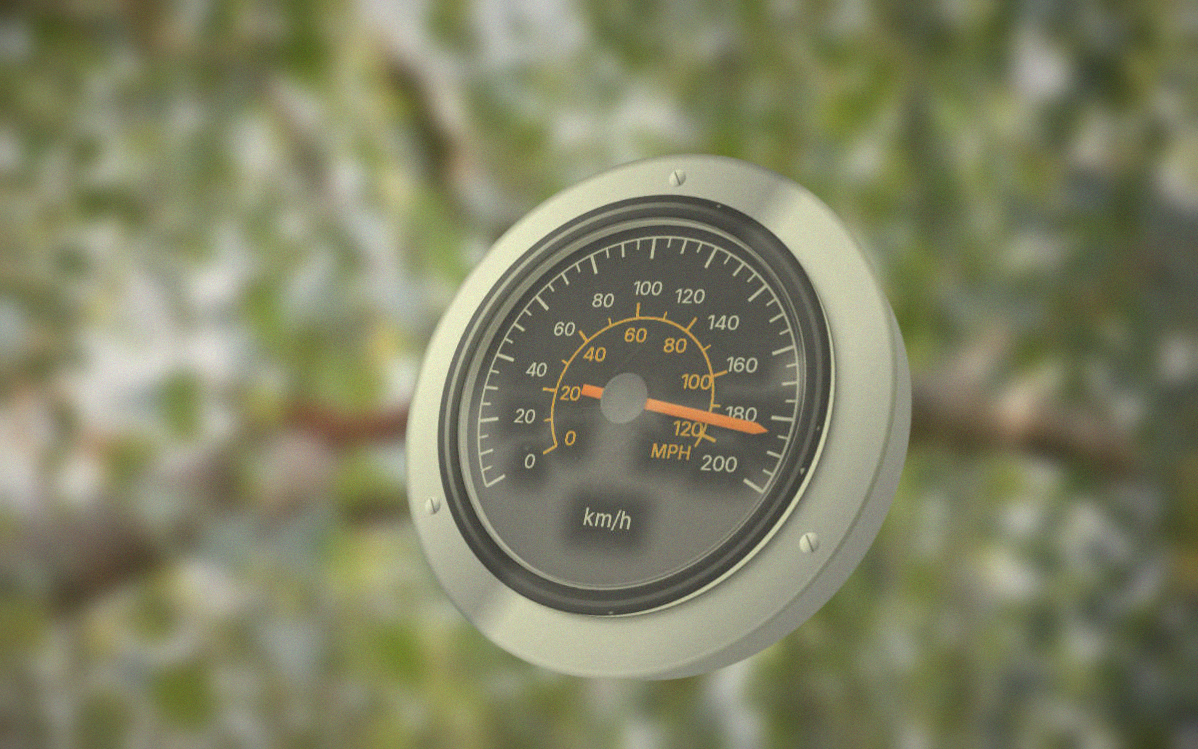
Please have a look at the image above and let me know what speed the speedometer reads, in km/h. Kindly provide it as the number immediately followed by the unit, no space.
185km/h
